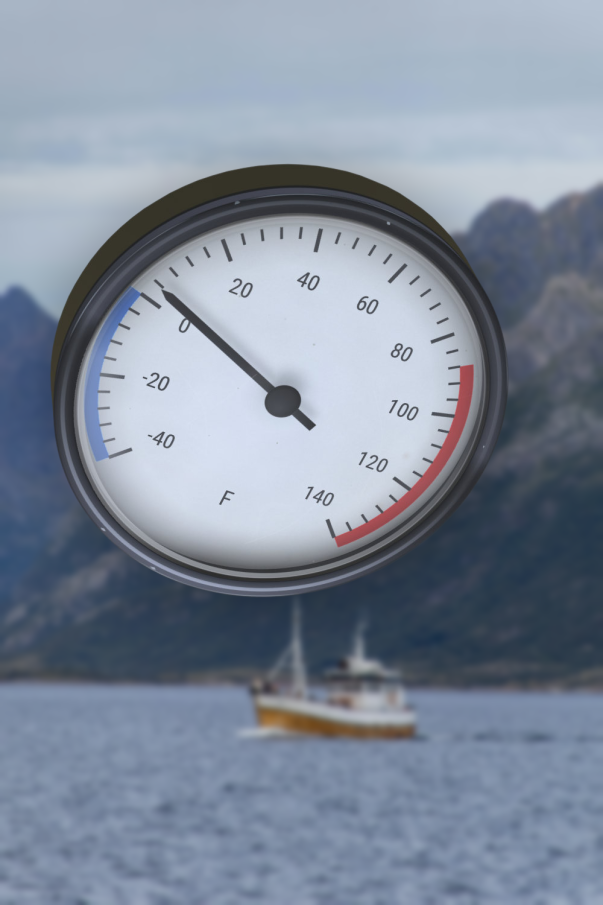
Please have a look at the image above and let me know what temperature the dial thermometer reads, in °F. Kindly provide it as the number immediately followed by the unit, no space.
4°F
